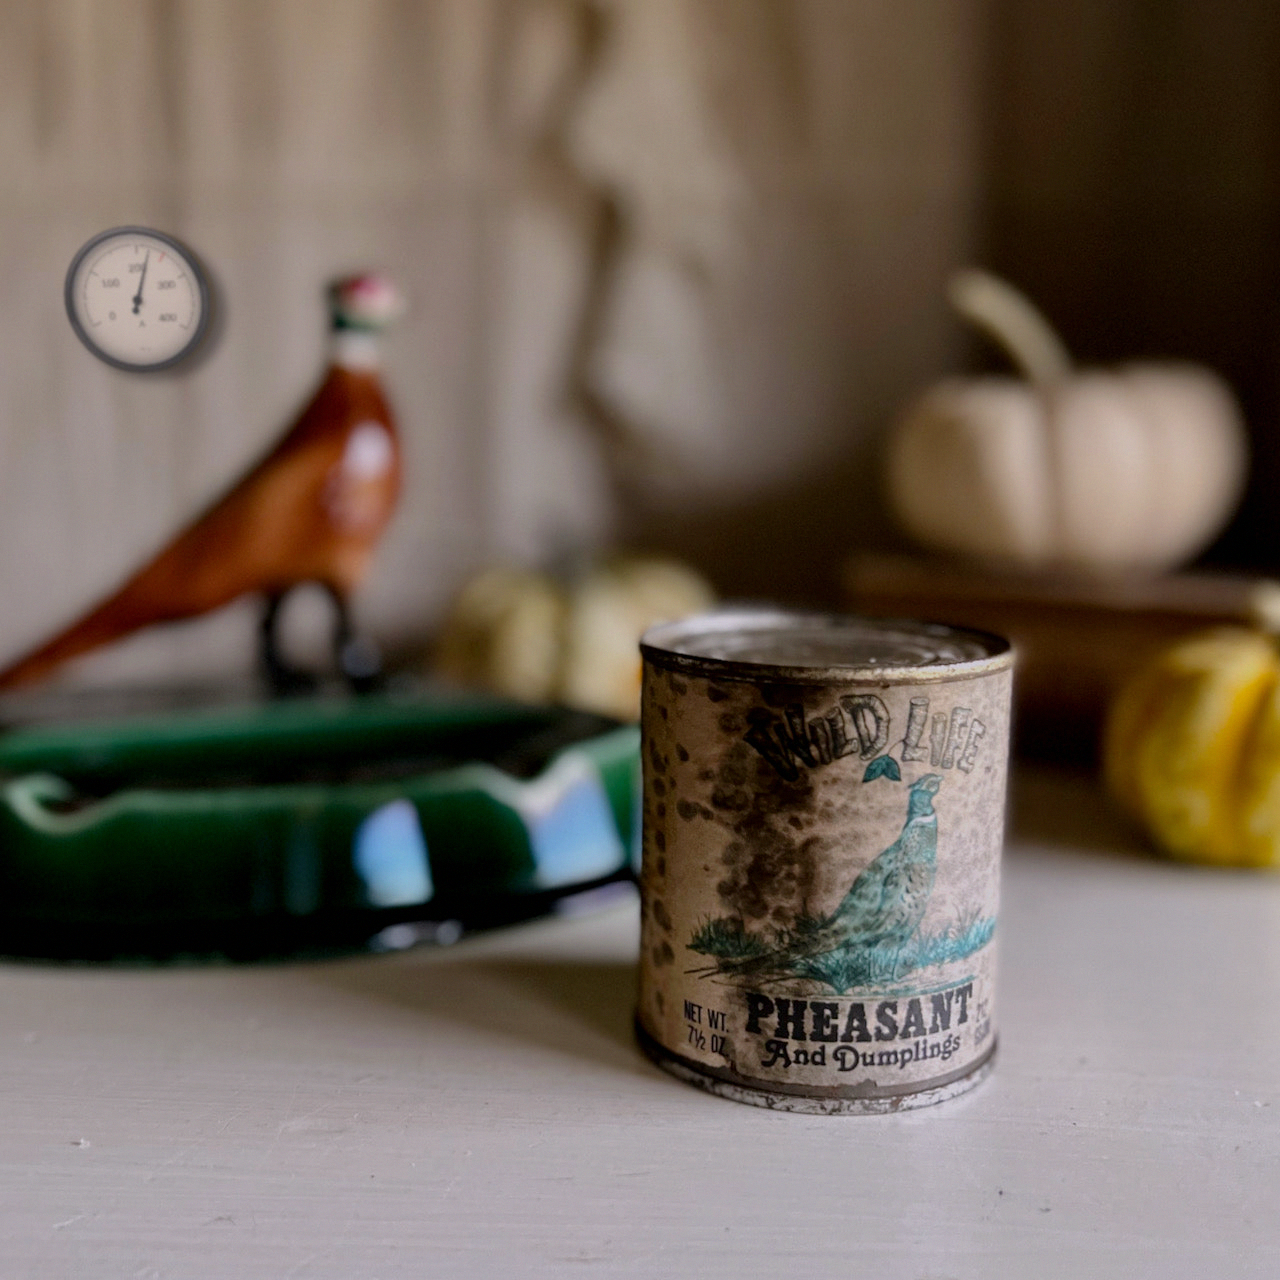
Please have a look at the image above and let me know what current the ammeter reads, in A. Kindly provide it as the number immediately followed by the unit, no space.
225A
